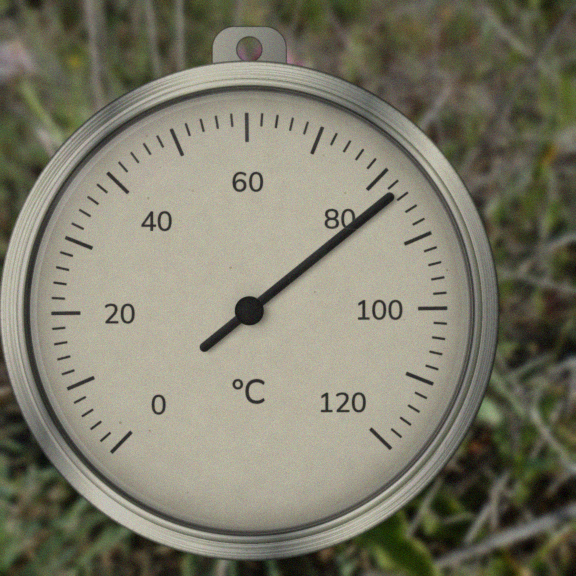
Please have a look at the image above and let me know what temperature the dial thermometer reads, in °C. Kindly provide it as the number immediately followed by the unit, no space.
83°C
